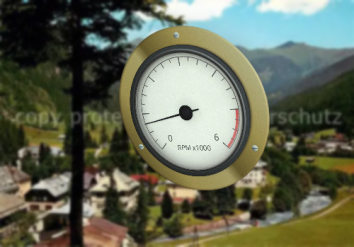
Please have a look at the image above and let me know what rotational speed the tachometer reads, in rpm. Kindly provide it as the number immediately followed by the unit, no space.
750rpm
